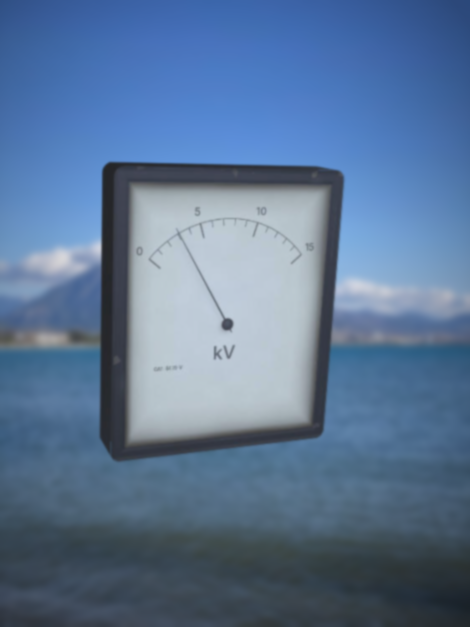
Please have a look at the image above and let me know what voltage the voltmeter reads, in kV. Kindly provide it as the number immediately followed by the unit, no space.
3kV
